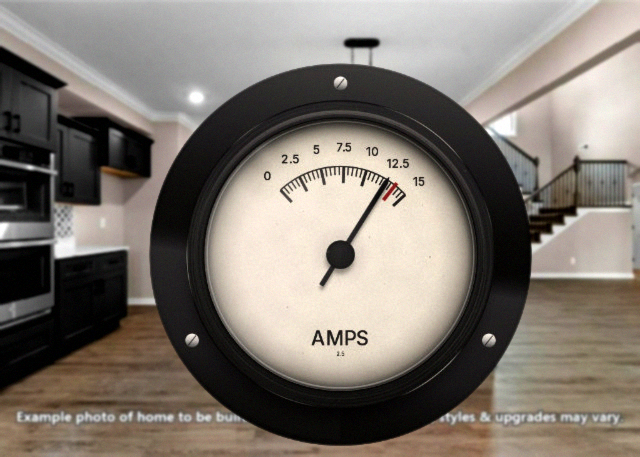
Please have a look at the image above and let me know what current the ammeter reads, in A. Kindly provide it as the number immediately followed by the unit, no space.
12.5A
